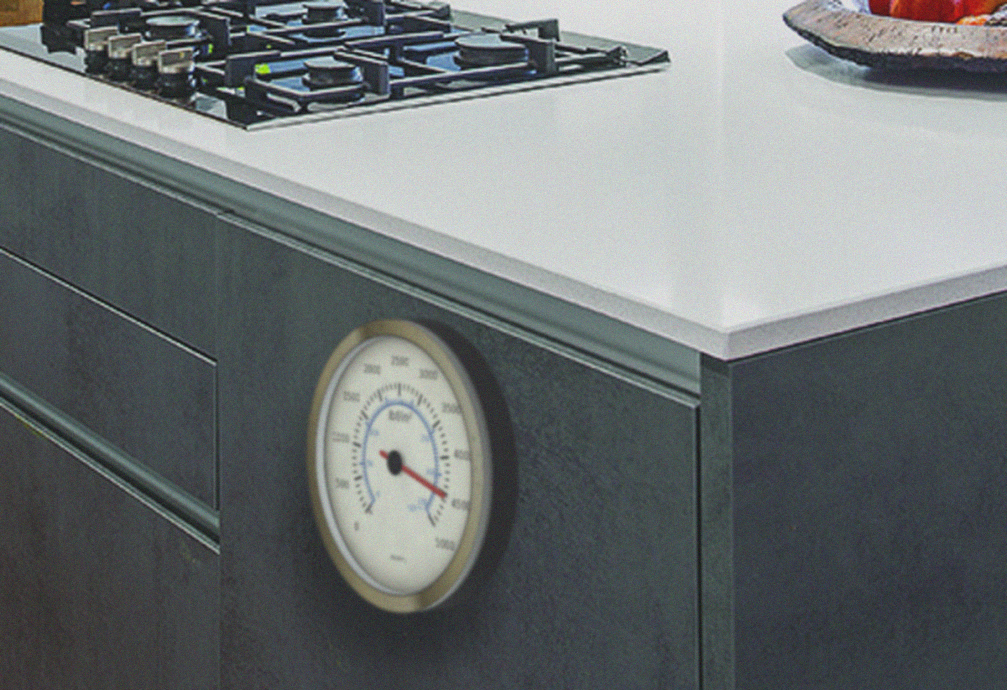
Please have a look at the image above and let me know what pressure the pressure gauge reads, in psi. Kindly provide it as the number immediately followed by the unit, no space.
4500psi
